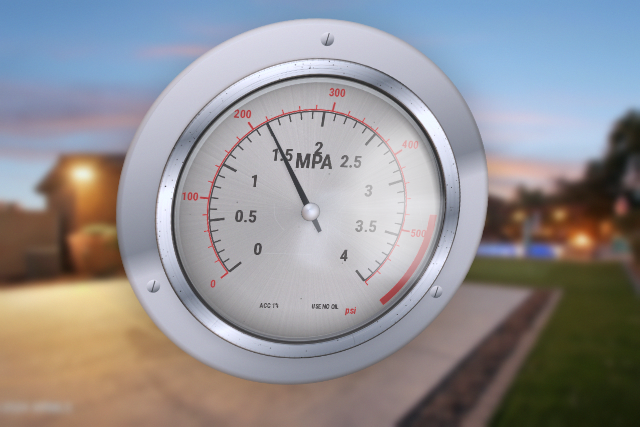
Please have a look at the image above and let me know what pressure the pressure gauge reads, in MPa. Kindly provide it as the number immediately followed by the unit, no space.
1.5MPa
